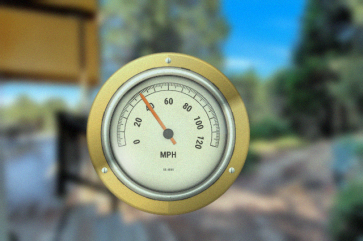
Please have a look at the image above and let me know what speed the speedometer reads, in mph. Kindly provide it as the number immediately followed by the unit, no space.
40mph
